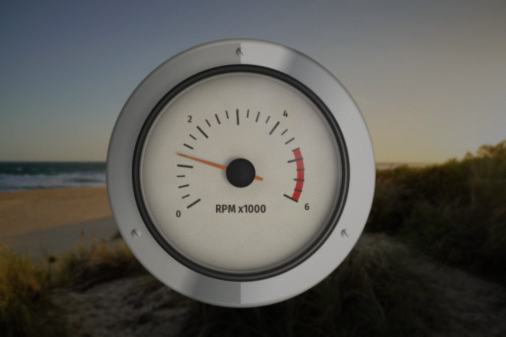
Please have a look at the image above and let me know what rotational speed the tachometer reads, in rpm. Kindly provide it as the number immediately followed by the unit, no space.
1250rpm
